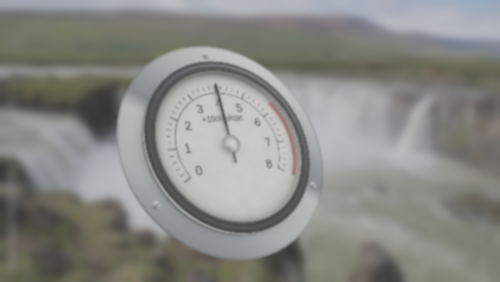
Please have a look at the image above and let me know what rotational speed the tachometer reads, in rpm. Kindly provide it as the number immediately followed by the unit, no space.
4000rpm
